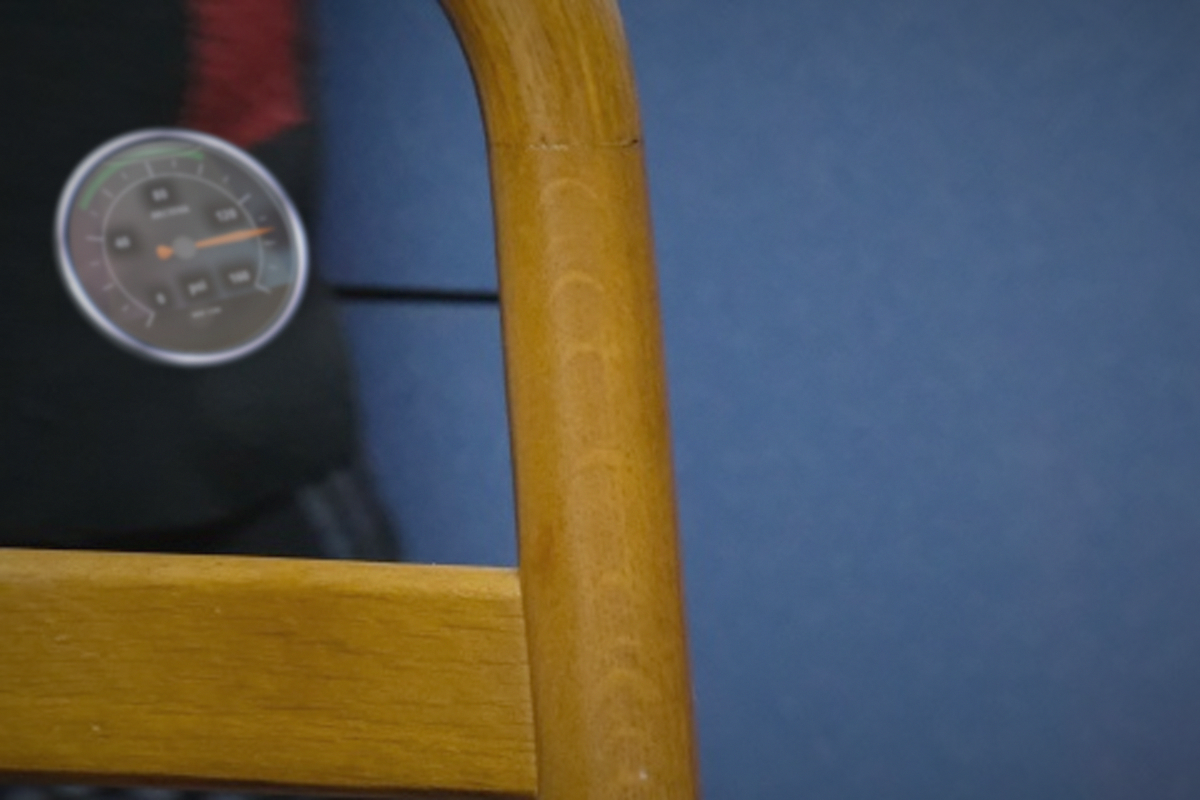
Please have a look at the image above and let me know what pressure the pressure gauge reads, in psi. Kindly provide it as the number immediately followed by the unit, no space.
135psi
